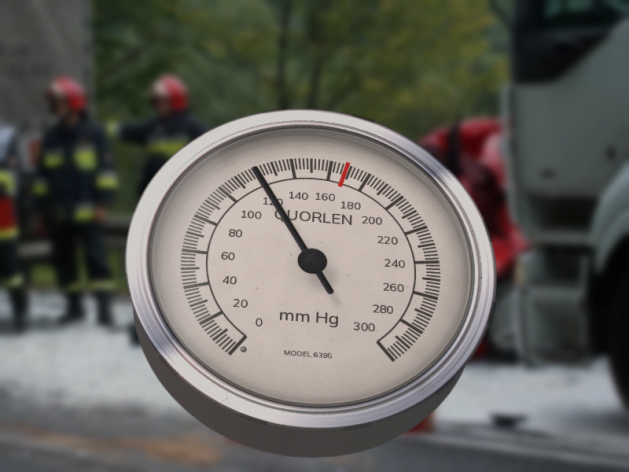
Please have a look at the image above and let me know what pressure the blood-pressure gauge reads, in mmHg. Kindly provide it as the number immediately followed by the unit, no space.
120mmHg
